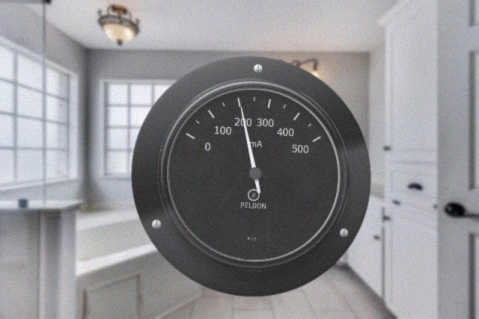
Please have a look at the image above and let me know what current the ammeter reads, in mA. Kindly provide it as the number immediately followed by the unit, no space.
200mA
